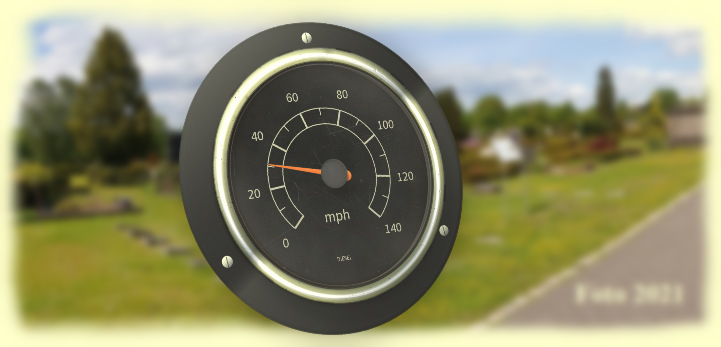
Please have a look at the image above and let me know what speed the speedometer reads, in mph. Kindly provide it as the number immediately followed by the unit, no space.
30mph
